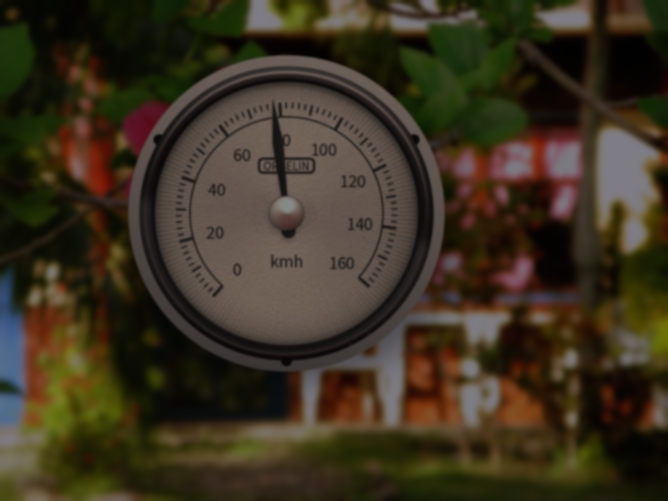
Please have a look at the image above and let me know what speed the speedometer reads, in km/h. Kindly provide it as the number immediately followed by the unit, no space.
78km/h
